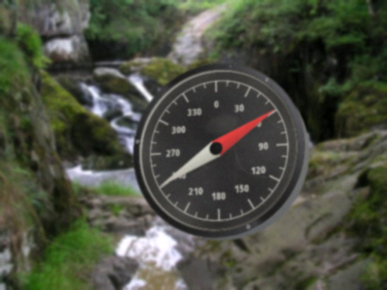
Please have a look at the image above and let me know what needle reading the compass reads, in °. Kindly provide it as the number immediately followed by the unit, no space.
60°
